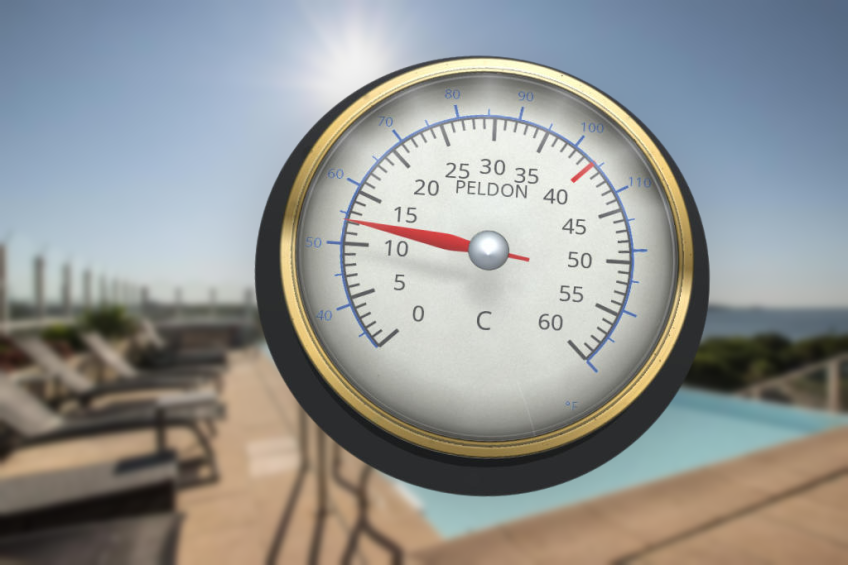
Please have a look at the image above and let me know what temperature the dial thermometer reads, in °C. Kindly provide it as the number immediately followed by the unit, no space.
12°C
